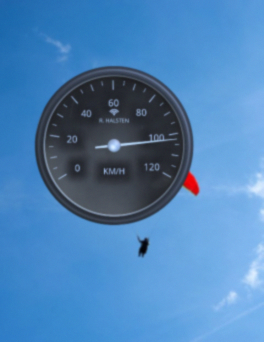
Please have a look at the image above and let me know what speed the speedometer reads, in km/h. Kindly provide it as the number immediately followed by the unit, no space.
102.5km/h
